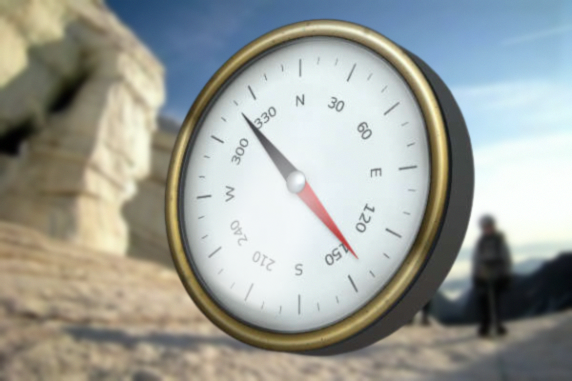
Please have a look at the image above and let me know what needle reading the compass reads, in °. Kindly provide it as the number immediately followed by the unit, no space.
140°
